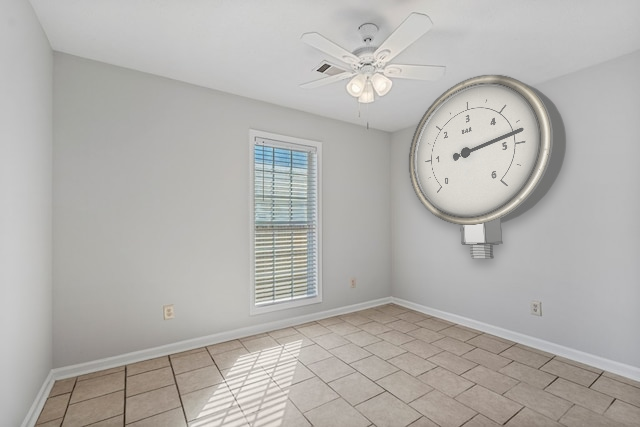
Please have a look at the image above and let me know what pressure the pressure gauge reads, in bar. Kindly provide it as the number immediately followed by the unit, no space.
4.75bar
